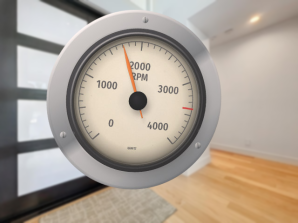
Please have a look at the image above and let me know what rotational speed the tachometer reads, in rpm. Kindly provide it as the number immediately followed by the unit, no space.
1700rpm
